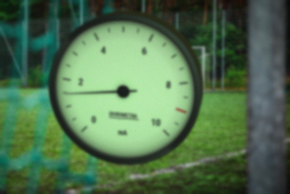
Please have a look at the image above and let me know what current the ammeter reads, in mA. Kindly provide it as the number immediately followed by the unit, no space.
1.5mA
